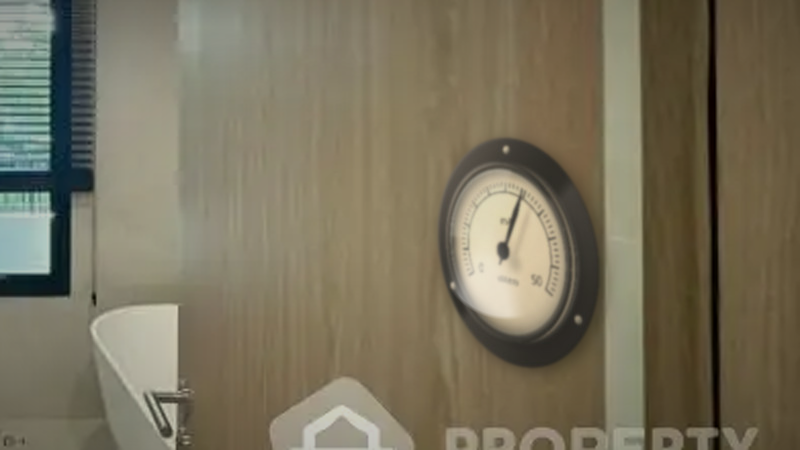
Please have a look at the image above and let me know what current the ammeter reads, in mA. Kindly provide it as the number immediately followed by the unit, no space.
30mA
